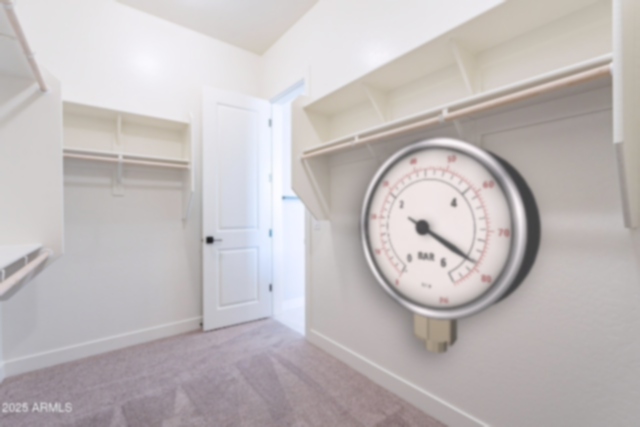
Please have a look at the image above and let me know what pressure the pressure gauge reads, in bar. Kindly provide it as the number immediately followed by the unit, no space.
5.4bar
